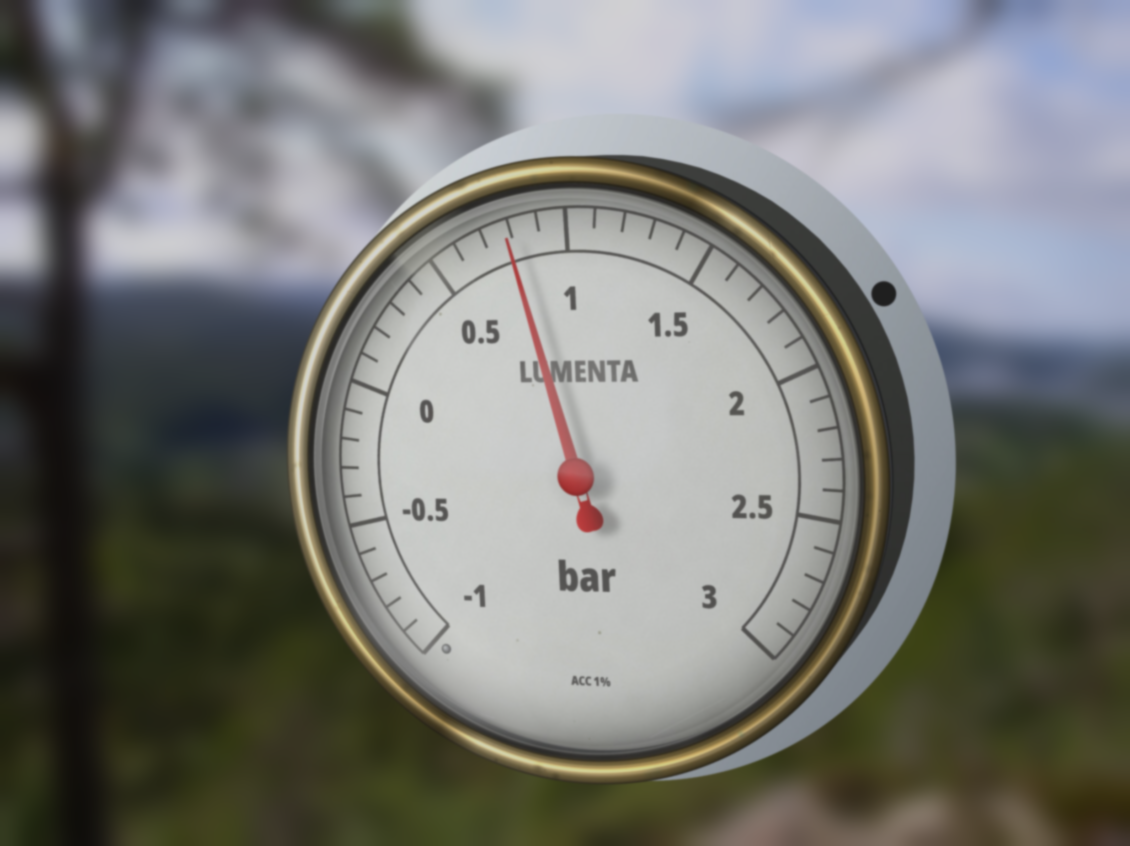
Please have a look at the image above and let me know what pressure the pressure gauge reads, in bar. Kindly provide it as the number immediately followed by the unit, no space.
0.8bar
